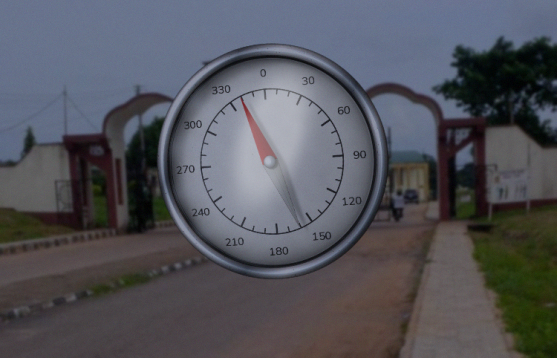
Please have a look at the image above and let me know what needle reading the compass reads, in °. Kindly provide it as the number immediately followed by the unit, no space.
340°
